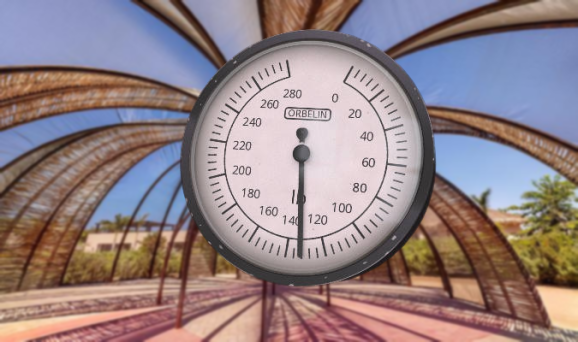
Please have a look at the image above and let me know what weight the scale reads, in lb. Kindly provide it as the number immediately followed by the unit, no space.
132lb
